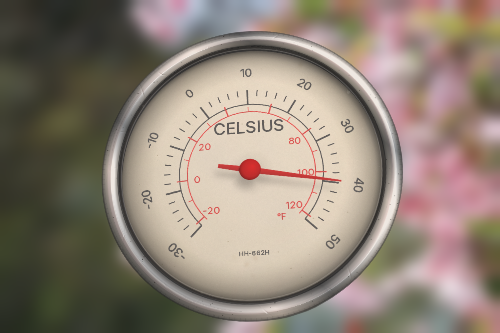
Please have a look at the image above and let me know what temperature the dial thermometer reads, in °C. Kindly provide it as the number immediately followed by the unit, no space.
40°C
